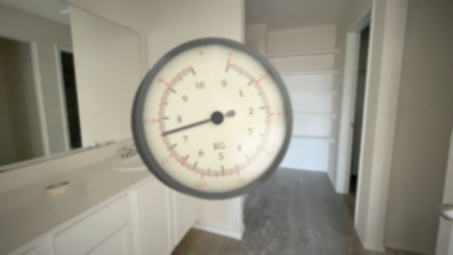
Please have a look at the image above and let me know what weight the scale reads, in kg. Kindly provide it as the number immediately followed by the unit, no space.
7.5kg
